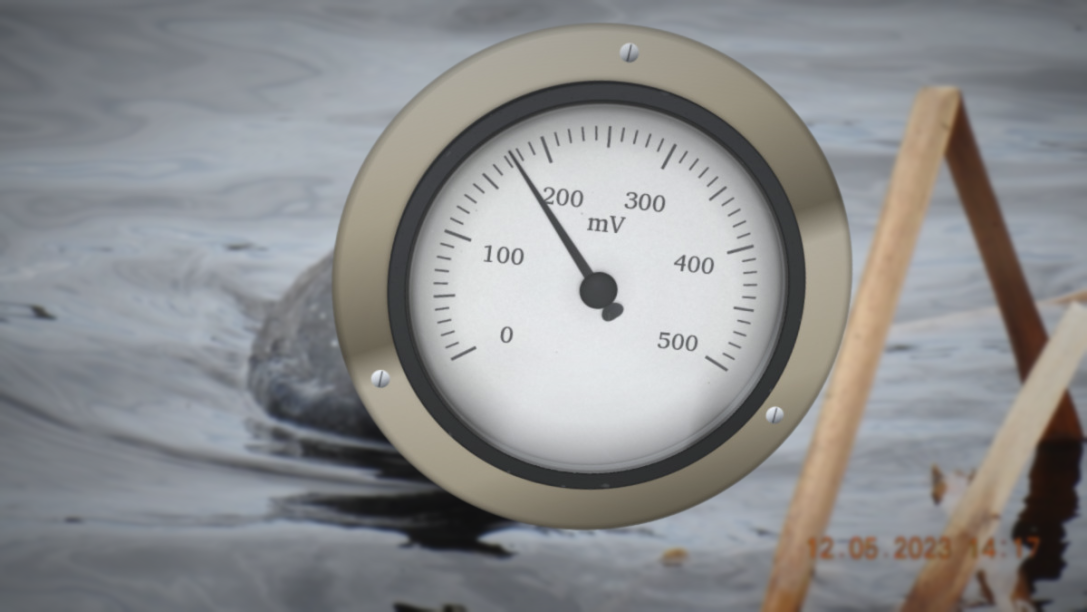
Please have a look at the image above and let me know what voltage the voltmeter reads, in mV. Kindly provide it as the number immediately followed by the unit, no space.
175mV
